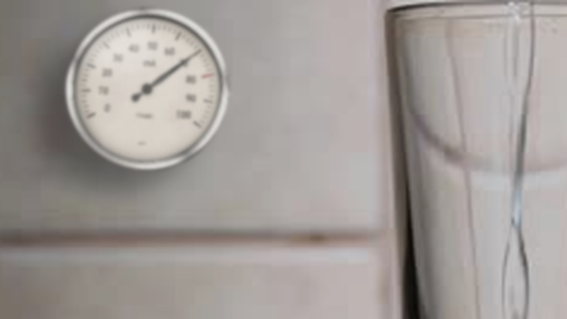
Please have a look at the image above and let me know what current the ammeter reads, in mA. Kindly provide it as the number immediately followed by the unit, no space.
70mA
